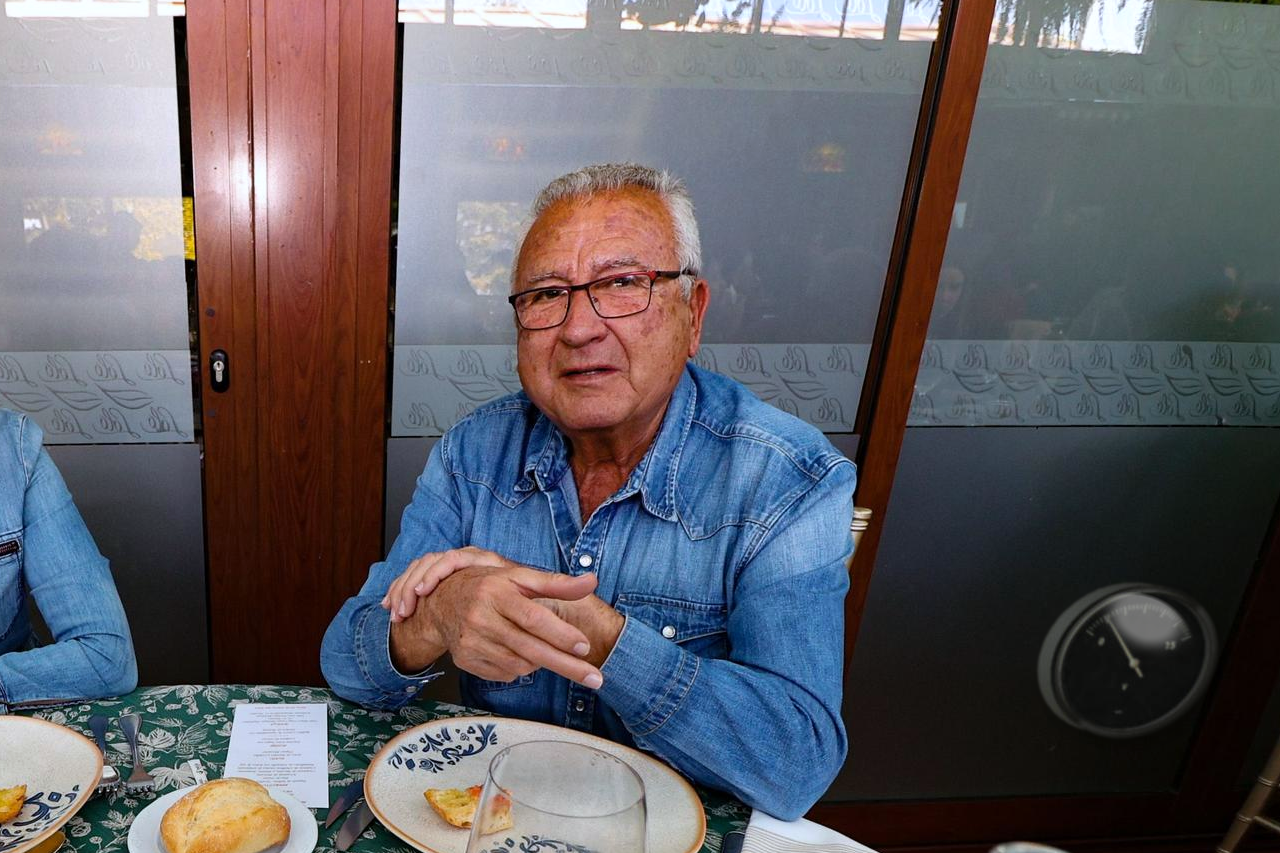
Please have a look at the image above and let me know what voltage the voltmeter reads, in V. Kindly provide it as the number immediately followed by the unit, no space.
2.5V
